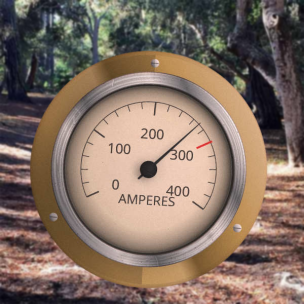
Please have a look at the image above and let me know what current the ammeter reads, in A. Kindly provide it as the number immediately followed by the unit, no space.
270A
